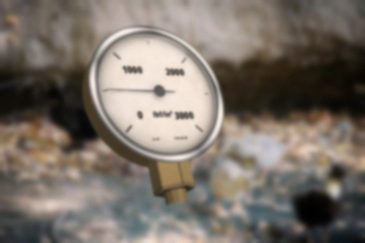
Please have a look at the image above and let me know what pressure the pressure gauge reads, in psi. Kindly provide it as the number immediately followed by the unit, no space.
500psi
